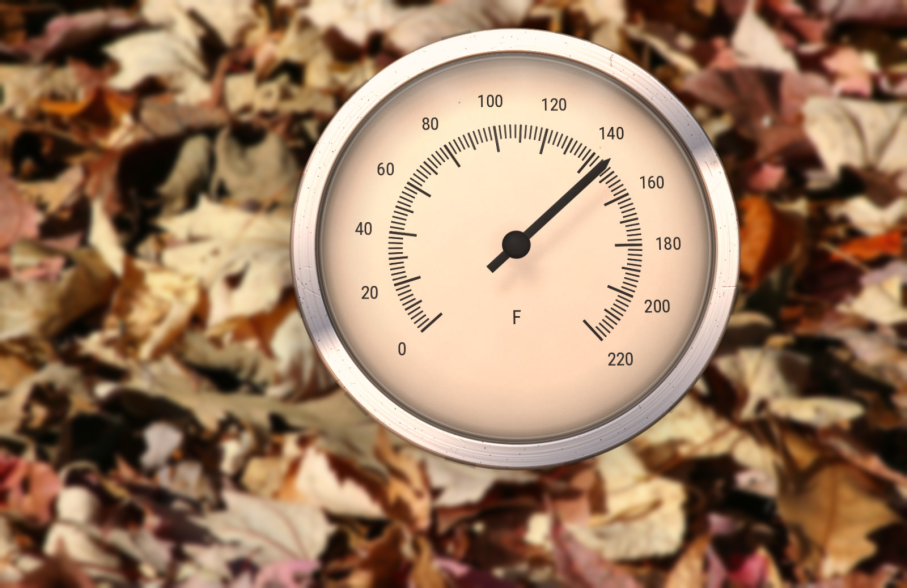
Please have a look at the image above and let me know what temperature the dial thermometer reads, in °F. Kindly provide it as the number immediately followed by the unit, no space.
146°F
